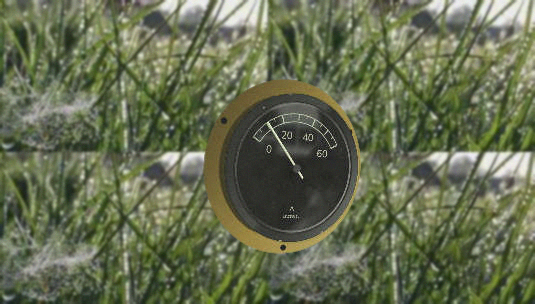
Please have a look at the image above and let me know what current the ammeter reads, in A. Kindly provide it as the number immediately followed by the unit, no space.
10A
